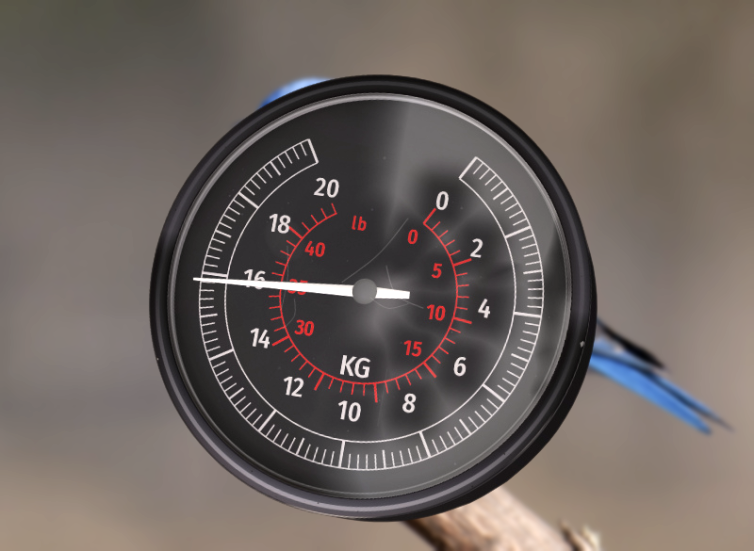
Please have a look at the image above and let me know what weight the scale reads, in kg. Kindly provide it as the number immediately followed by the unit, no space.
15.8kg
